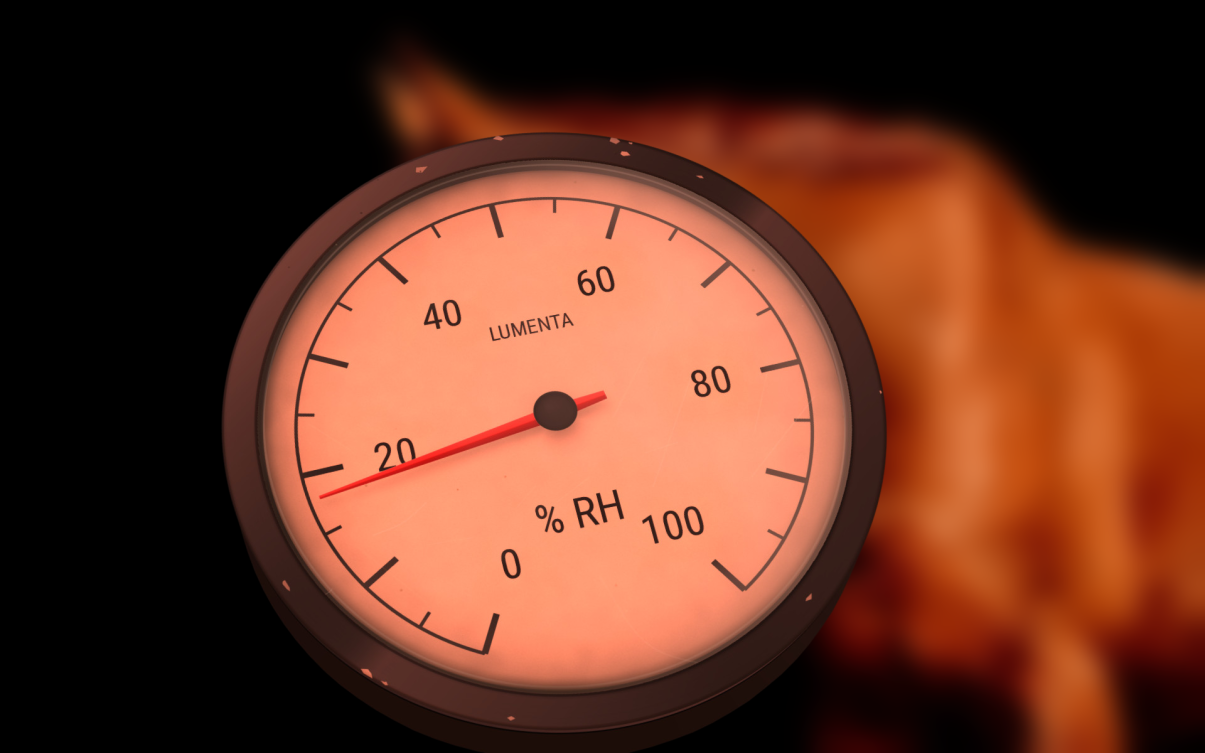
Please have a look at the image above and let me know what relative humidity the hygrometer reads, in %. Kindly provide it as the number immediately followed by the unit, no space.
17.5%
